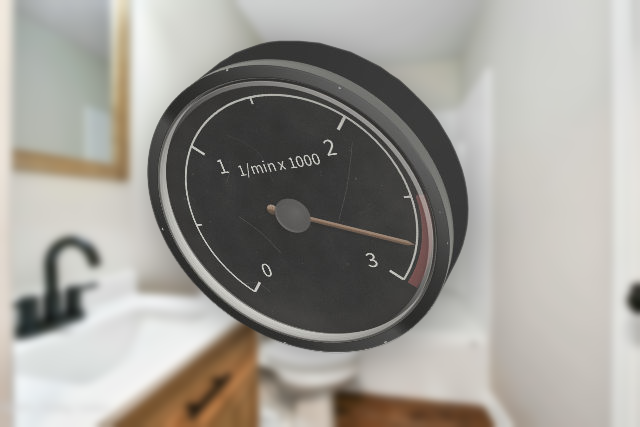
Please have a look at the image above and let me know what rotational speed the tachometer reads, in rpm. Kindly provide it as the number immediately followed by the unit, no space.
2750rpm
